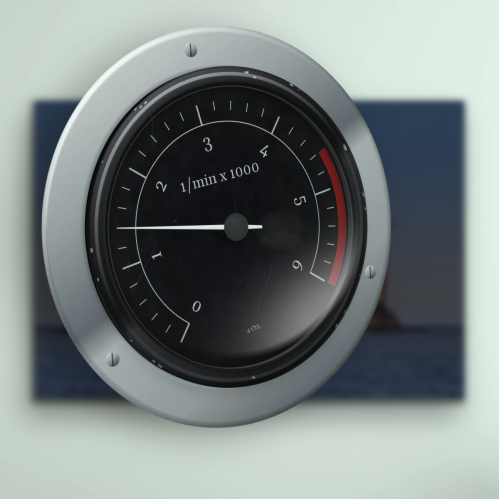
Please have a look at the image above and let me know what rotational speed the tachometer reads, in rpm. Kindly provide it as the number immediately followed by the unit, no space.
1400rpm
